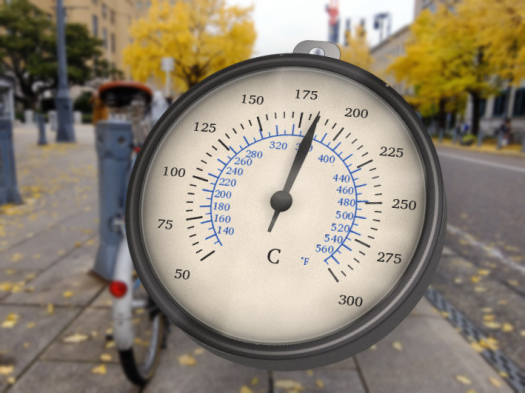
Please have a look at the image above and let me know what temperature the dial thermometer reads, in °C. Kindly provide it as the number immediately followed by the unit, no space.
185°C
